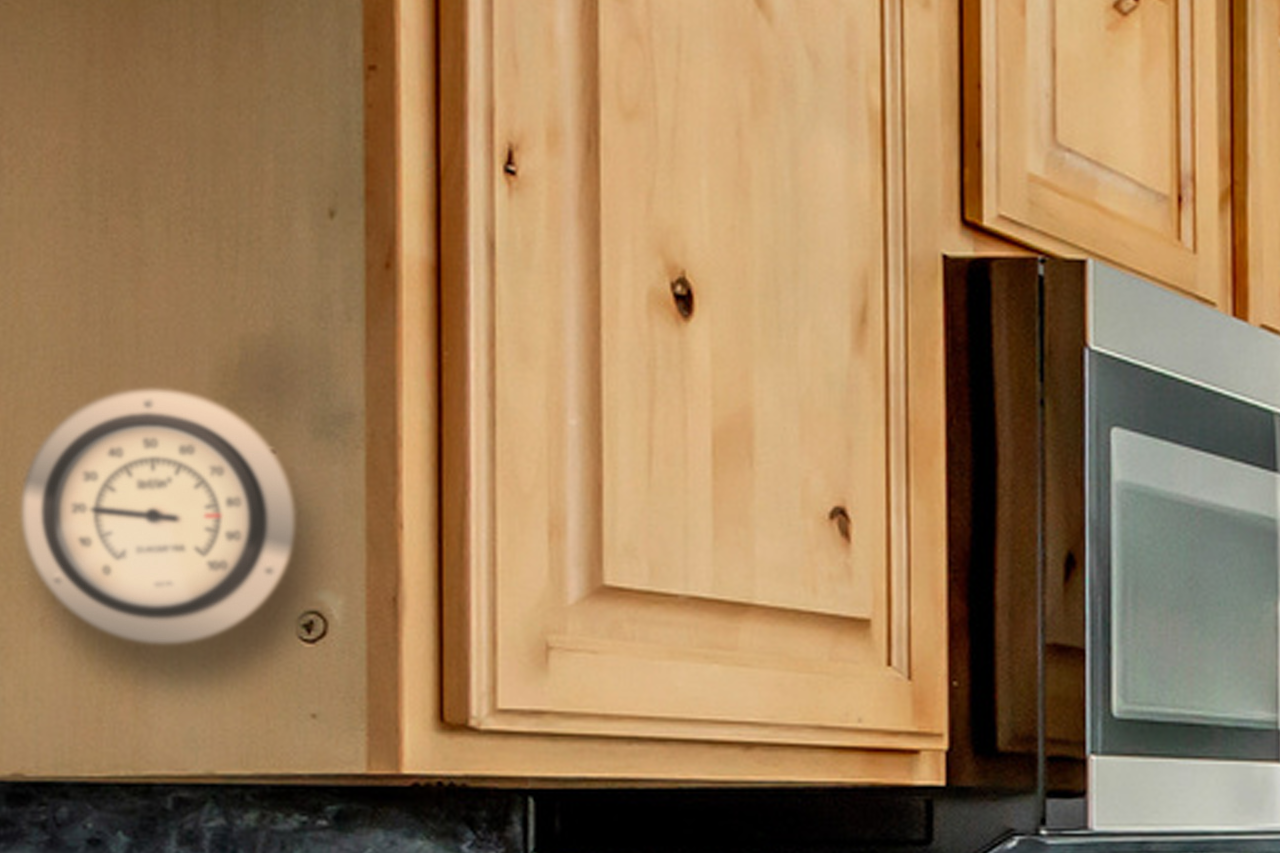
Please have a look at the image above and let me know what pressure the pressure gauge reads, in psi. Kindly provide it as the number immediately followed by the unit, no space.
20psi
